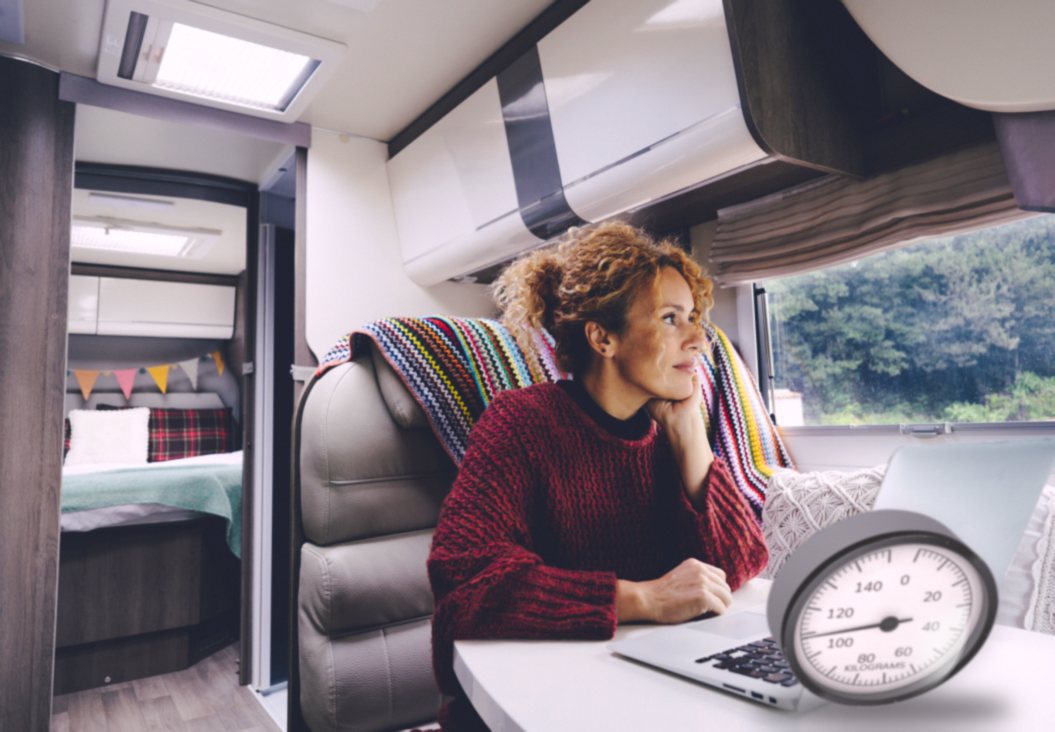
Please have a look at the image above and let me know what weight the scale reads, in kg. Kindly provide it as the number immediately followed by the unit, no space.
110kg
